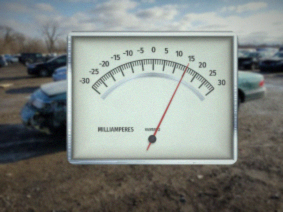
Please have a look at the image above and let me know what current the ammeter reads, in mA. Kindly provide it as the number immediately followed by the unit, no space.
15mA
